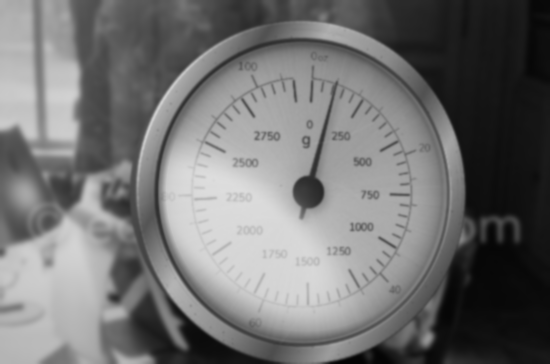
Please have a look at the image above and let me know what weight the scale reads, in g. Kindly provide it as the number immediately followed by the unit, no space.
100g
